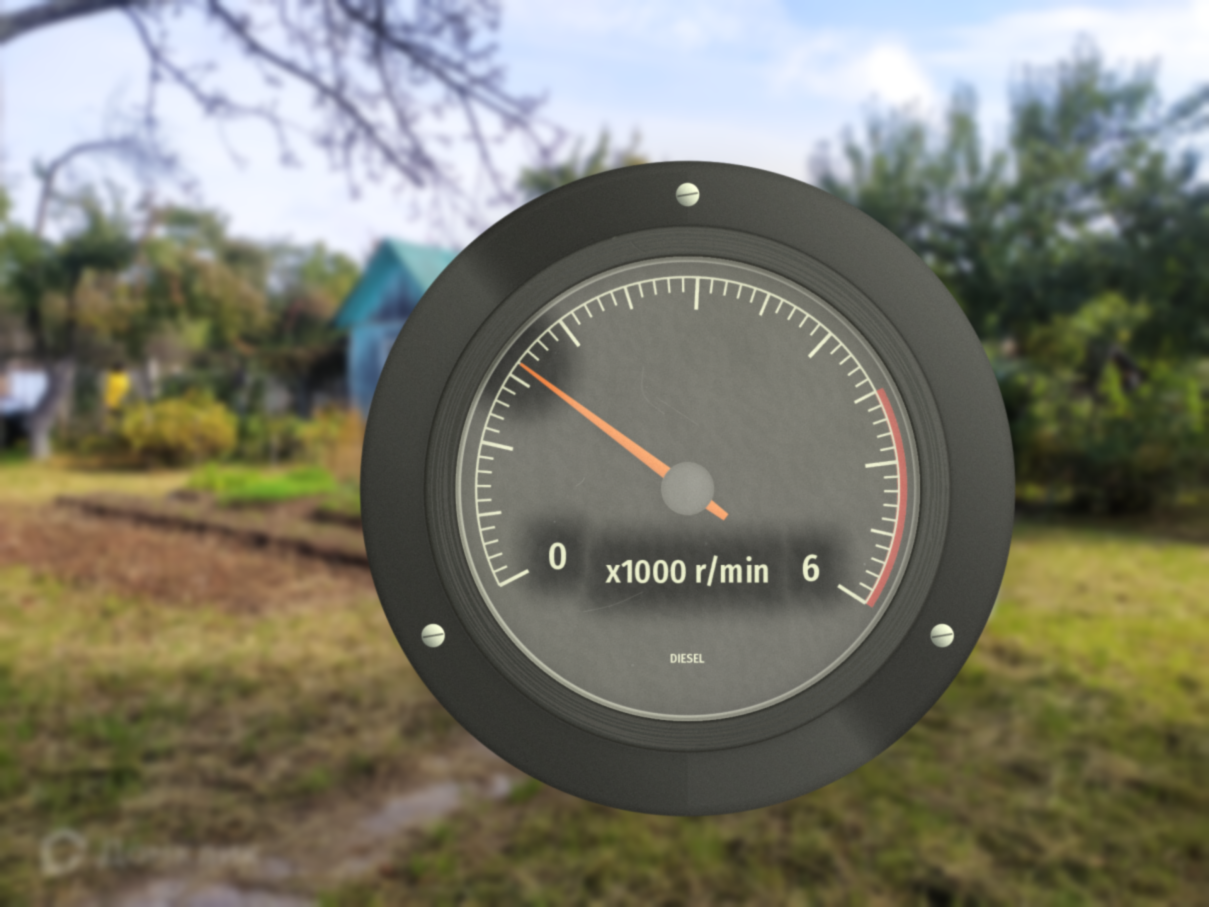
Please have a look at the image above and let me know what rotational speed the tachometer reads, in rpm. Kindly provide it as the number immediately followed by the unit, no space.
1600rpm
